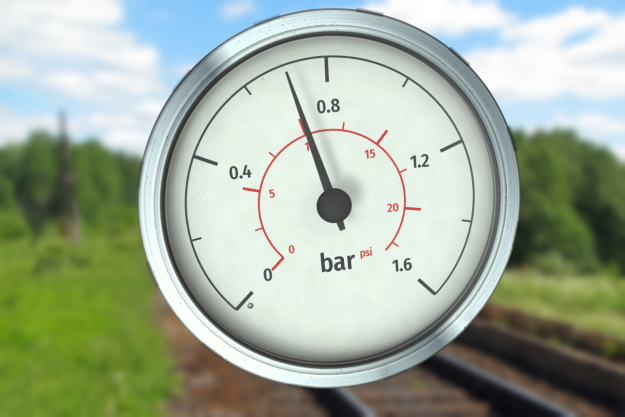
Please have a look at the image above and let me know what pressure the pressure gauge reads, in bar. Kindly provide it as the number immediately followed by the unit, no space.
0.7bar
